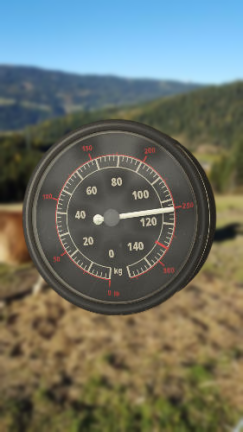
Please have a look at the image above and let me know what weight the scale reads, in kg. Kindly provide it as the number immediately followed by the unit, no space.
114kg
